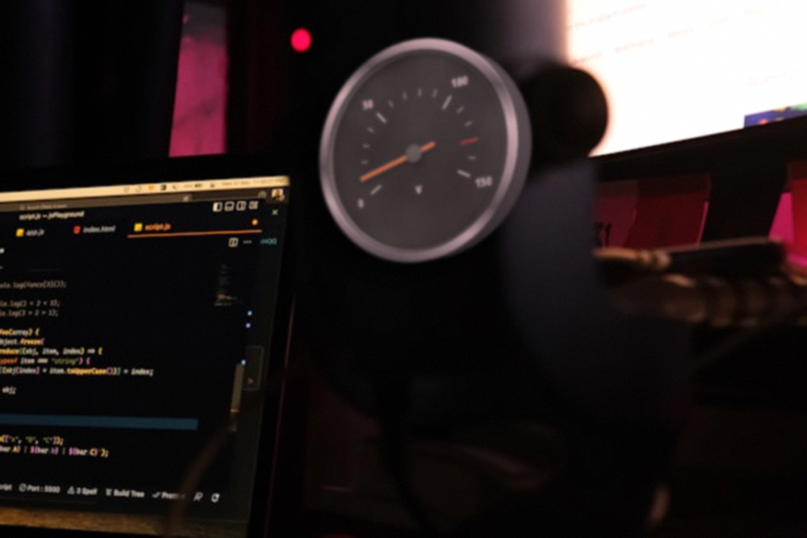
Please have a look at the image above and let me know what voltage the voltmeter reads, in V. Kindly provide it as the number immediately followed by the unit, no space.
10V
